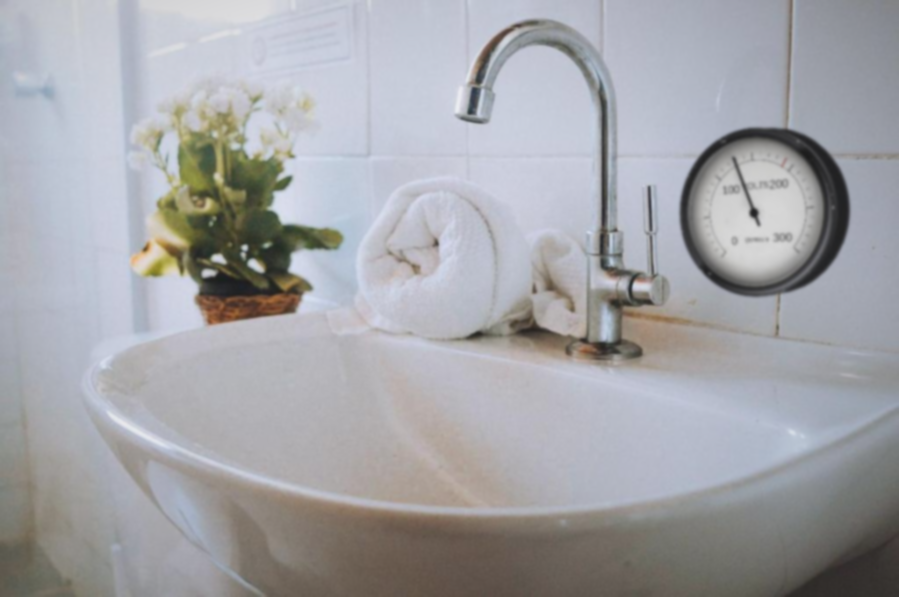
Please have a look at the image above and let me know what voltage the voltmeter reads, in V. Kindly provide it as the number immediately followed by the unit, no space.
130V
